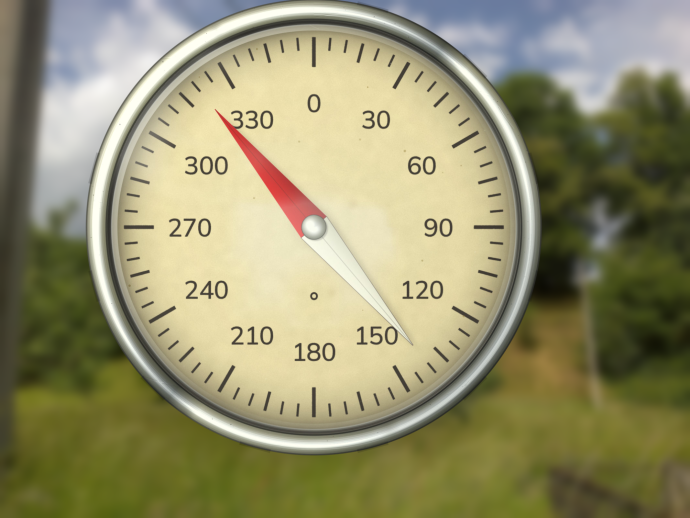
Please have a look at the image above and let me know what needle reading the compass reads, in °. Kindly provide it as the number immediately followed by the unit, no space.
320°
